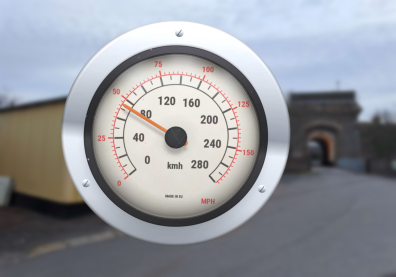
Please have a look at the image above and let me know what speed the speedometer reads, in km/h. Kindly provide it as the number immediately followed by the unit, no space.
75km/h
